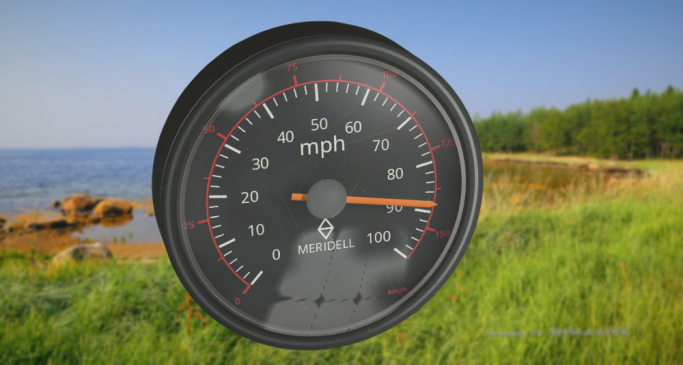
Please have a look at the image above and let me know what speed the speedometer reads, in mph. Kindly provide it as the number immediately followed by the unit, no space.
88mph
